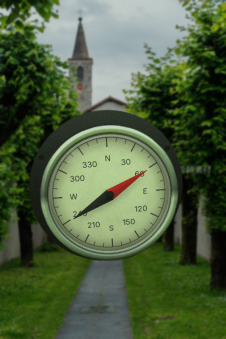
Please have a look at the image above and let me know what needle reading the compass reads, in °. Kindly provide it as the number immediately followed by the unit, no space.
60°
